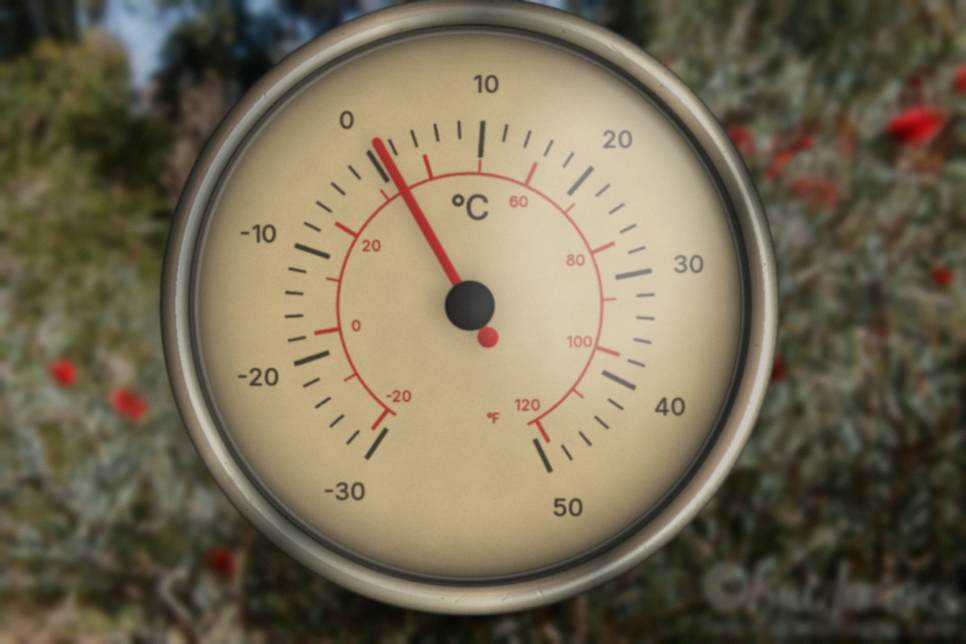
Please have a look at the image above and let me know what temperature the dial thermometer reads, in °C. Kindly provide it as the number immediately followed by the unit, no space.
1°C
